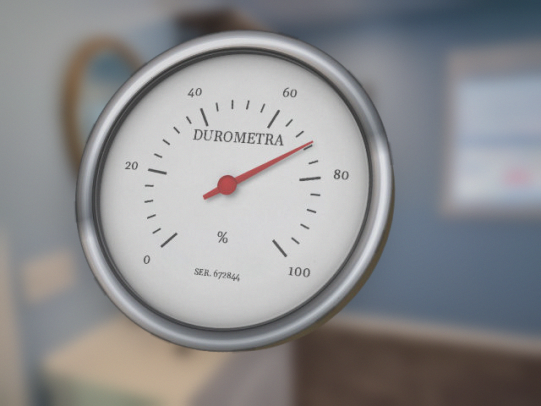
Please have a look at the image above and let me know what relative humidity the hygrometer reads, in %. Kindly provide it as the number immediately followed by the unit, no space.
72%
